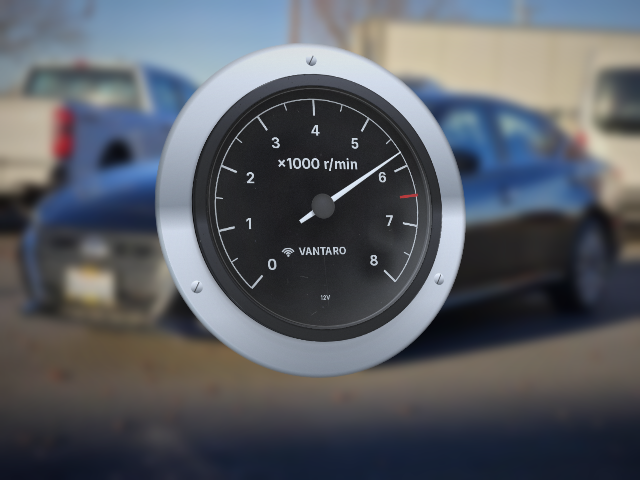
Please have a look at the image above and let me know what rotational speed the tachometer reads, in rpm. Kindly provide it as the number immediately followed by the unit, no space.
5750rpm
